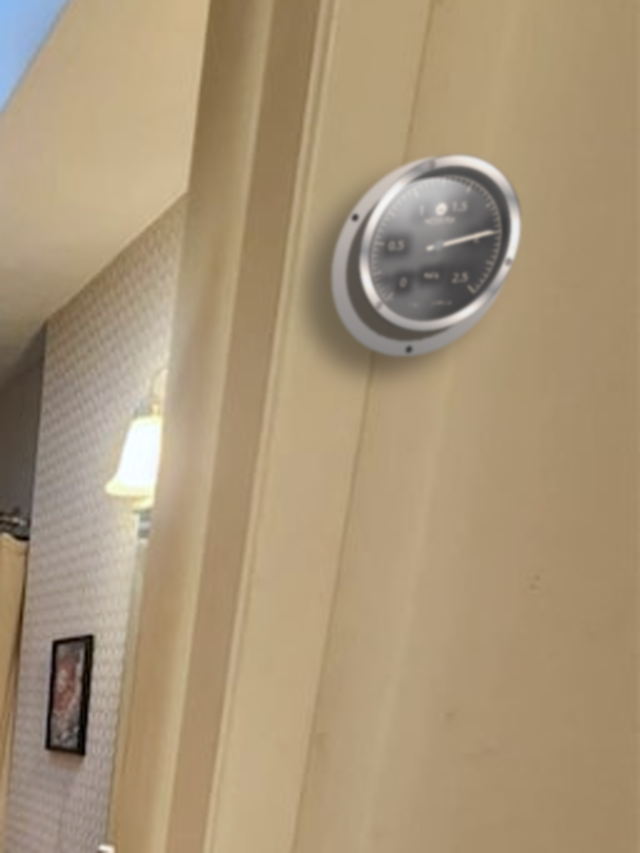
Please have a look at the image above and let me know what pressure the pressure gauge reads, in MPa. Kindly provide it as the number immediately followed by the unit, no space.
2MPa
